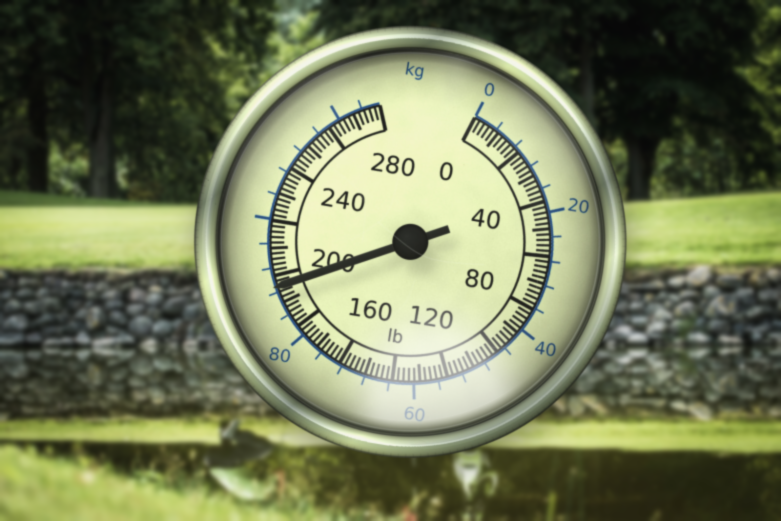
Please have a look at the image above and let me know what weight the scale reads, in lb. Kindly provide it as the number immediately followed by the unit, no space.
196lb
